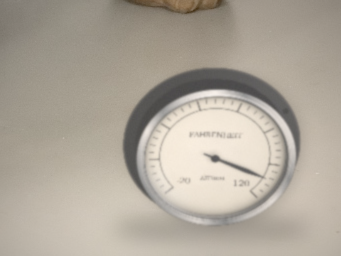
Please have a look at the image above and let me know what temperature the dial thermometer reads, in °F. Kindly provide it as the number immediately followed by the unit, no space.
108°F
